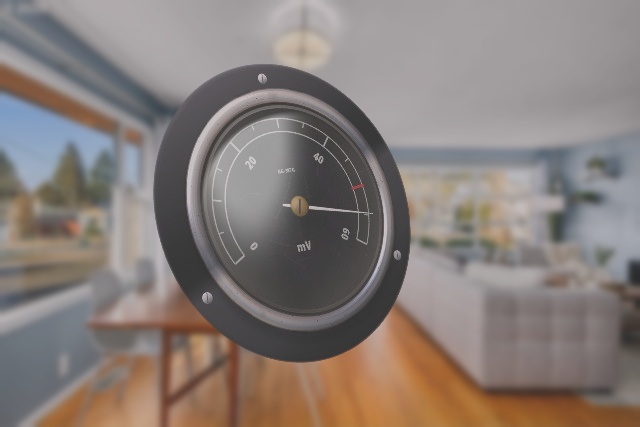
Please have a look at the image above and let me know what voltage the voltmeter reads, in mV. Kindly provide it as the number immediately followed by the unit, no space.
55mV
